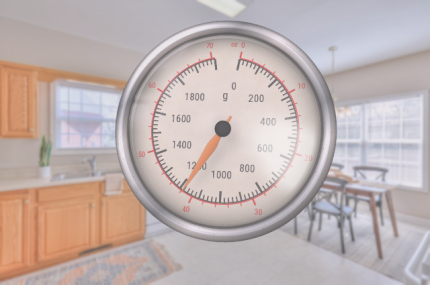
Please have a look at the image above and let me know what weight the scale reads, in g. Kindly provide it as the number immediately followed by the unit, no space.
1180g
